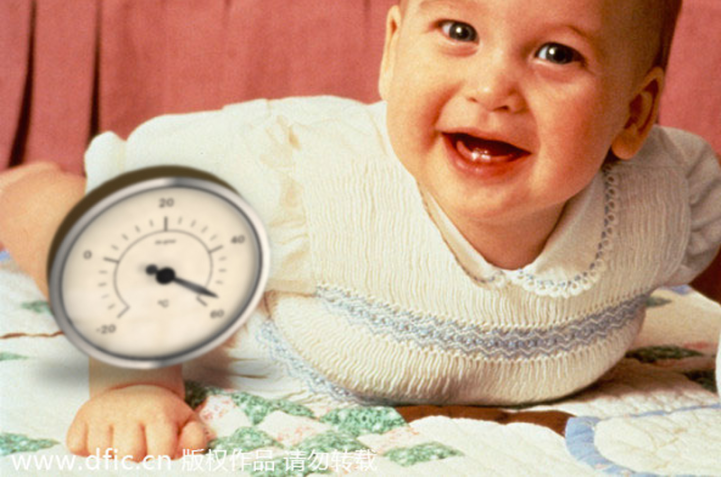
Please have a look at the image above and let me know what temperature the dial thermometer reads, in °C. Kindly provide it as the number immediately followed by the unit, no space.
56°C
